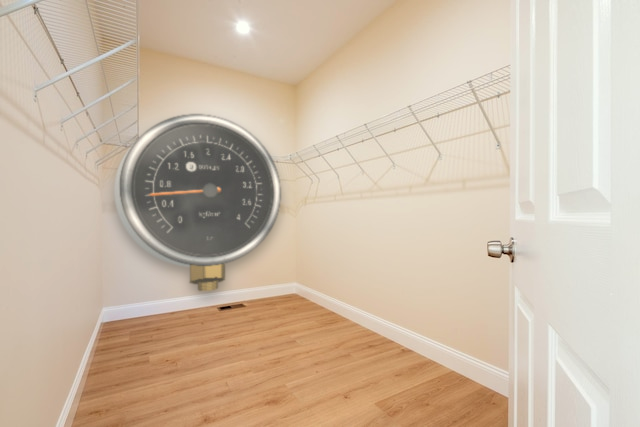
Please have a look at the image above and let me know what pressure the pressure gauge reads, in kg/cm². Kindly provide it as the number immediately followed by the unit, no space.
0.6kg/cm²
